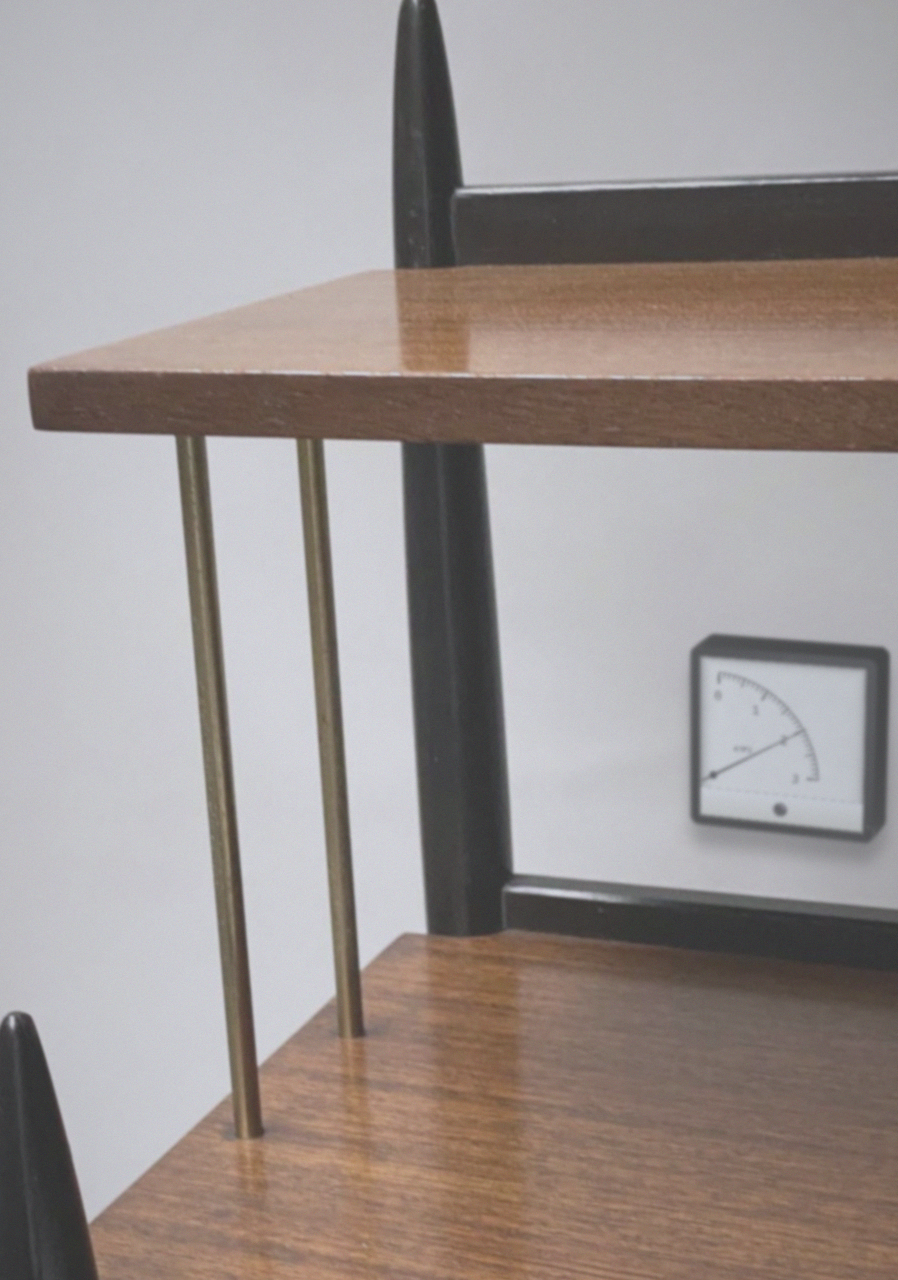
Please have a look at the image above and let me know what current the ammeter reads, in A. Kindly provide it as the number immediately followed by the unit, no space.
2A
